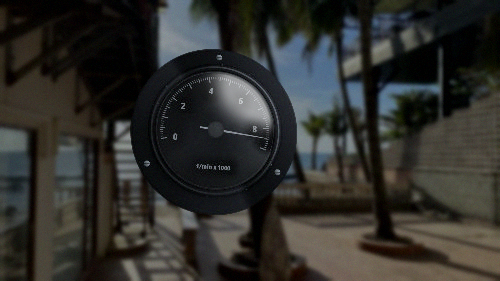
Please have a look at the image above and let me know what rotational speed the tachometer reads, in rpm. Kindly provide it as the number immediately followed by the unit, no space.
8500rpm
